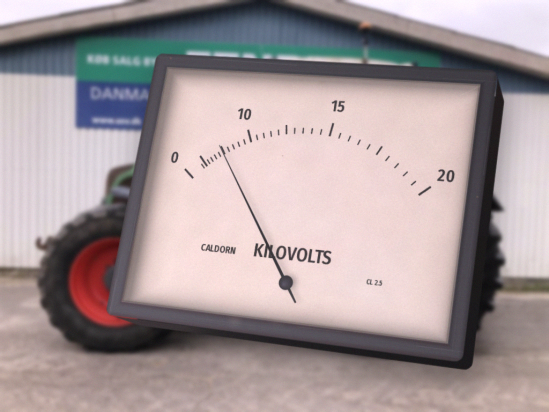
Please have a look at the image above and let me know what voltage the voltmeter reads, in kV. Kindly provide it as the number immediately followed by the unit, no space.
7.5kV
